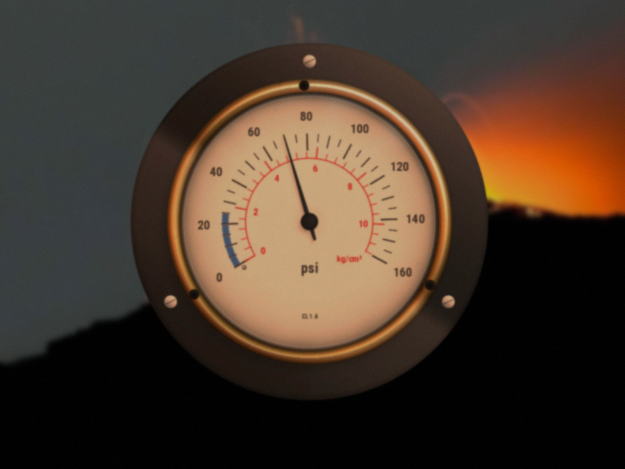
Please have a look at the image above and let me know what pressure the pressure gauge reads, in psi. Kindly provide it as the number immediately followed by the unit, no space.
70psi
